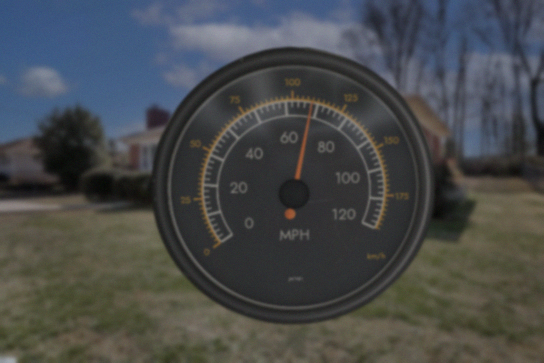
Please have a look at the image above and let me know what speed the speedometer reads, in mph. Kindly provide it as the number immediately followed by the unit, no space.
68mph
